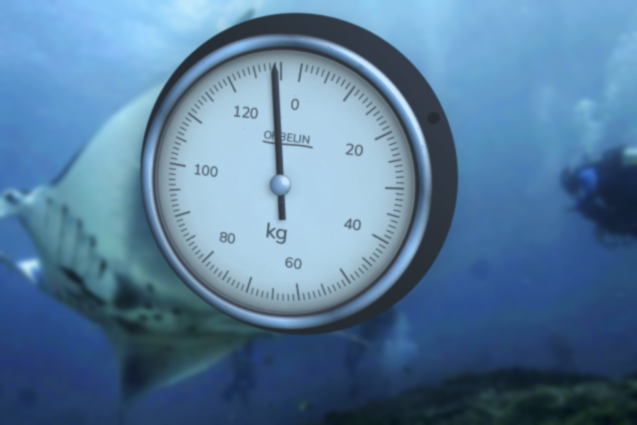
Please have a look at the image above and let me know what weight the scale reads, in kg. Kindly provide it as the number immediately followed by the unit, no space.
129kg
